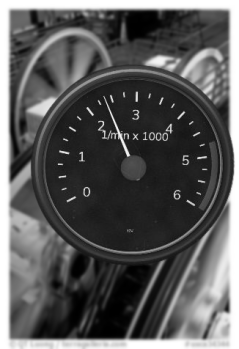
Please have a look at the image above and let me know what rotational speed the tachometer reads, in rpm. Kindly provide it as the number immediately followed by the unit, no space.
2375rpm
